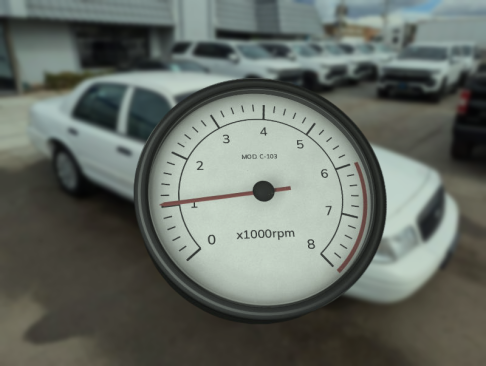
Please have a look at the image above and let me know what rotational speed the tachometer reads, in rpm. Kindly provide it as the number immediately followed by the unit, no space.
1000rpm
